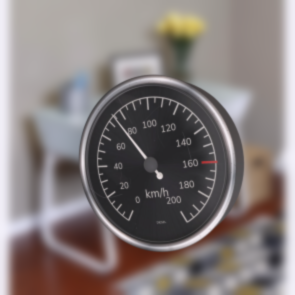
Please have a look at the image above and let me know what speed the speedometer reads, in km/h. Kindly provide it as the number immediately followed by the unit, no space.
75km/h
